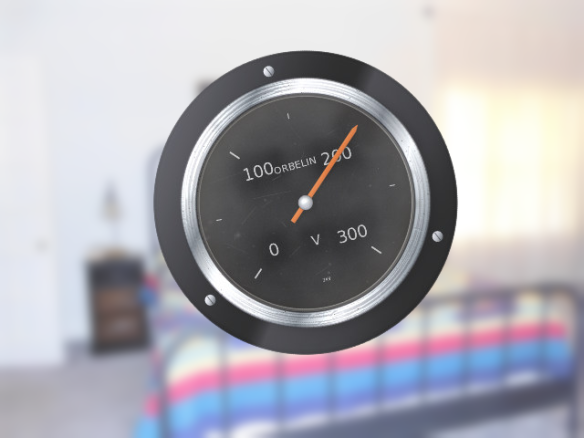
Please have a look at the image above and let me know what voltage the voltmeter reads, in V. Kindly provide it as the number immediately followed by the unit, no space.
200V
